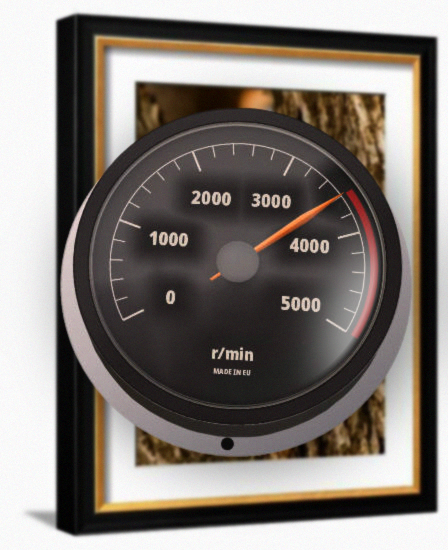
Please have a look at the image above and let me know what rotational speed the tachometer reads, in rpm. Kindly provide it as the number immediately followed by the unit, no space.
3600rpm
